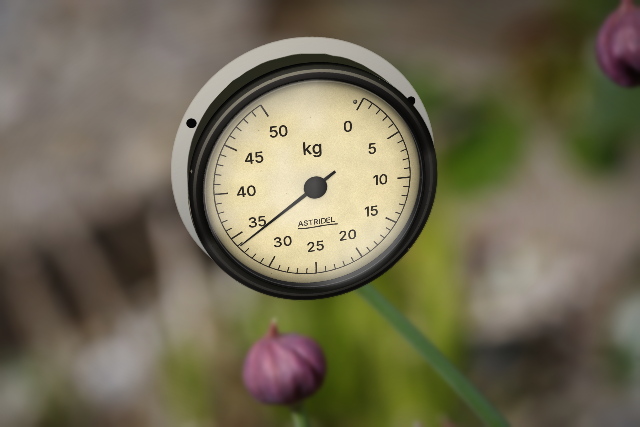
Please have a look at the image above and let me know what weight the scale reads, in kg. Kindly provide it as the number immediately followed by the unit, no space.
34kg
